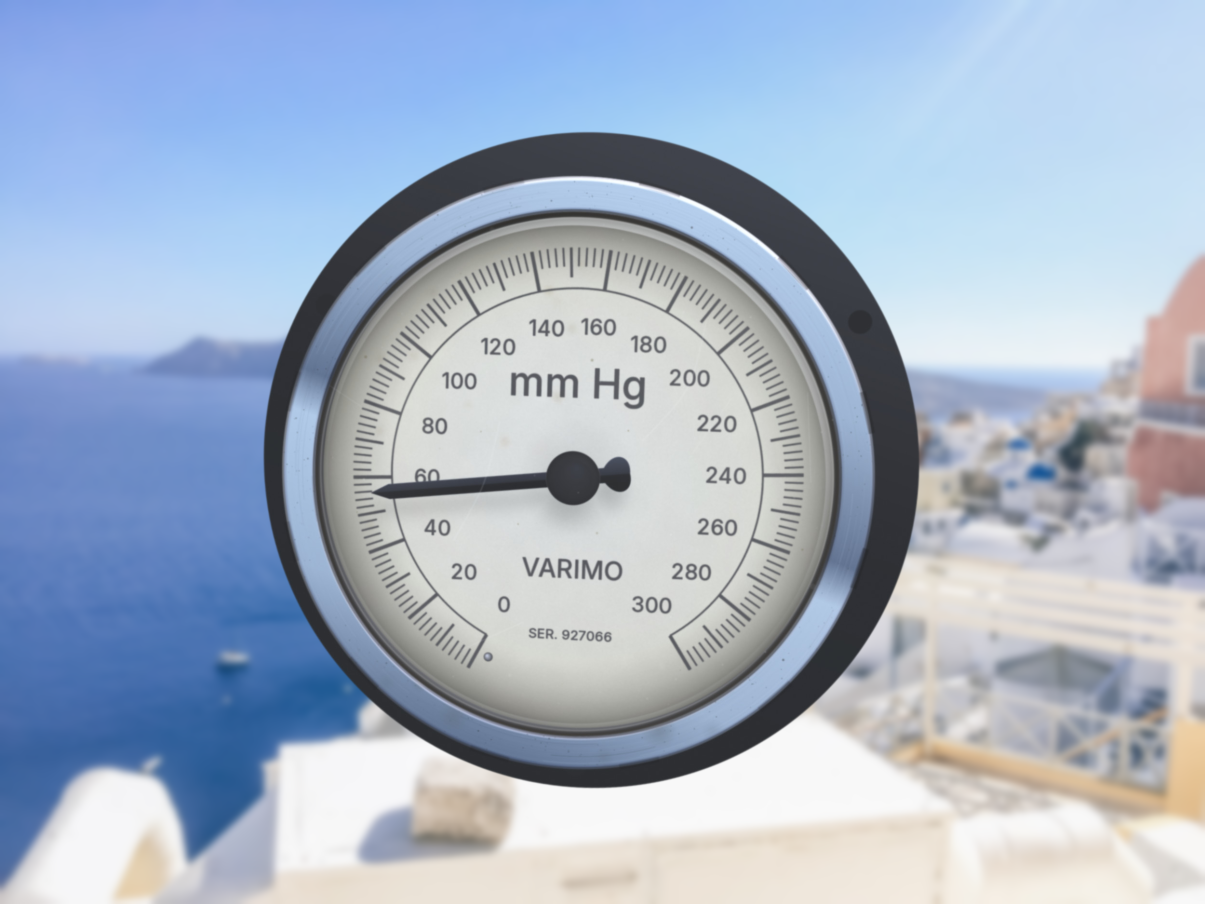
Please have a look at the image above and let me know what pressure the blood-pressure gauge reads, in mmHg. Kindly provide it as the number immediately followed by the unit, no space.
56mmHg
